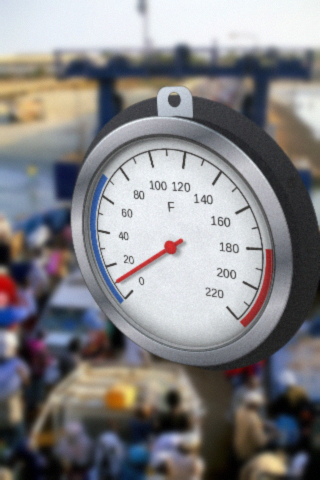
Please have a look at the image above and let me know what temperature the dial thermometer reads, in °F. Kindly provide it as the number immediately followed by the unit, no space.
10°F
